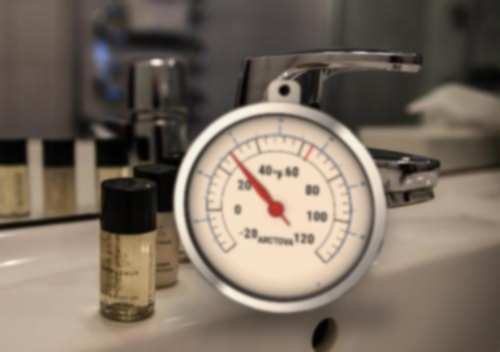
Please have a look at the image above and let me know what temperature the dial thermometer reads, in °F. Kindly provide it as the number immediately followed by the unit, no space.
28°F
